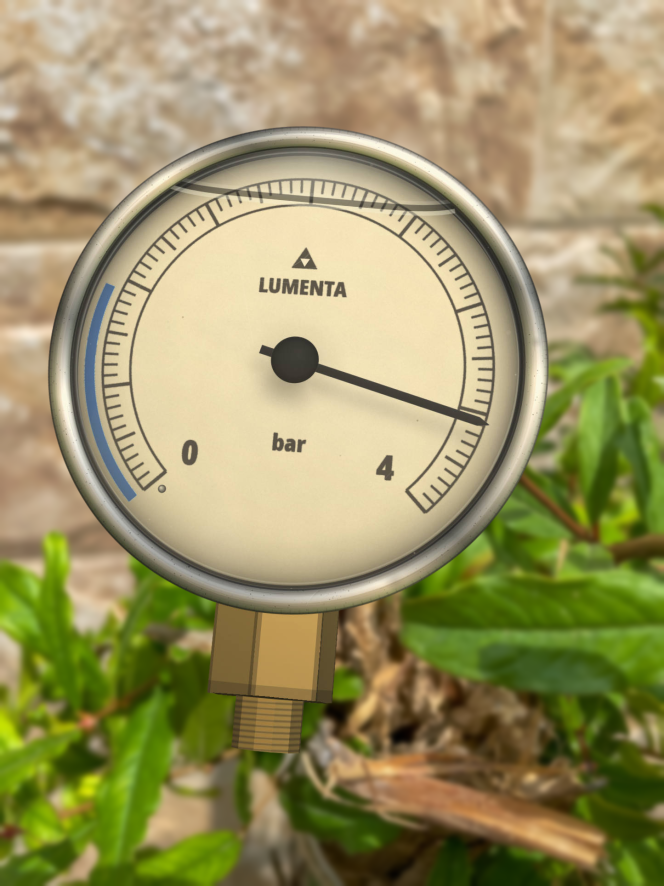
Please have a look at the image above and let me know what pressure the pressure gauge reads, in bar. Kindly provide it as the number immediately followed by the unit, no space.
3.55bar
